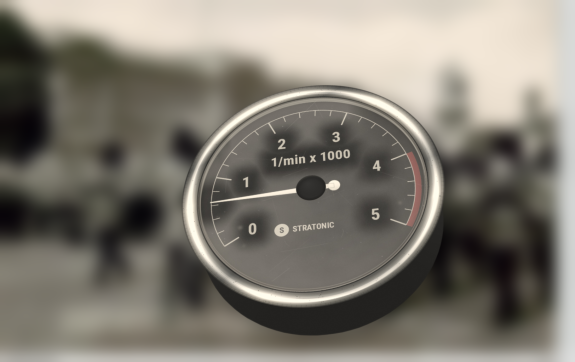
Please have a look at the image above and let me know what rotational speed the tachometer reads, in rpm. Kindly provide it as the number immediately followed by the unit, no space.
600rpm
